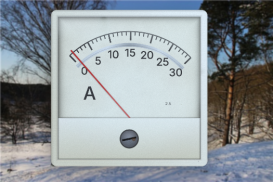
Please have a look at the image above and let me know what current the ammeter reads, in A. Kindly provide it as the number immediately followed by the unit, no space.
1A
